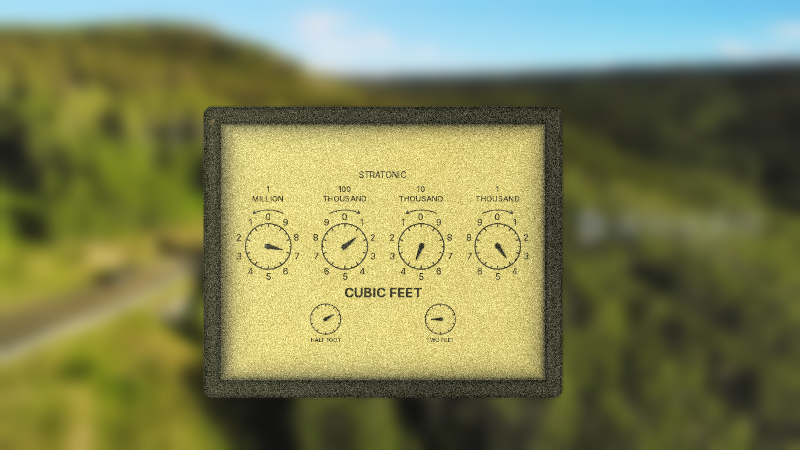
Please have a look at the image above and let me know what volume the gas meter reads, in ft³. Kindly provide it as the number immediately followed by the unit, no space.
714400ft³
